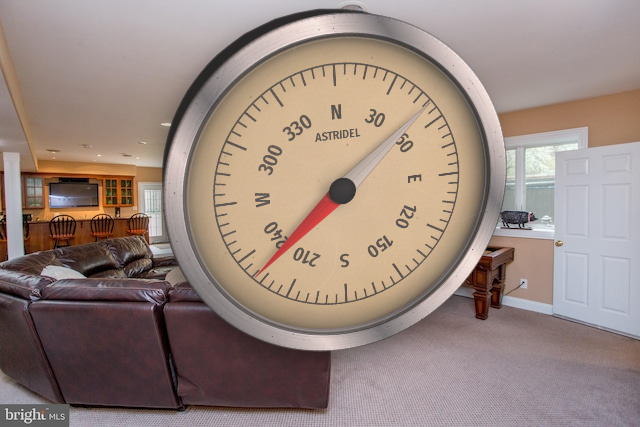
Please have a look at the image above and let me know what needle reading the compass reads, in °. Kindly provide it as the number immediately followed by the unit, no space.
230°
